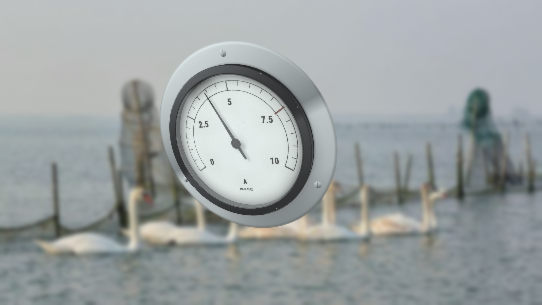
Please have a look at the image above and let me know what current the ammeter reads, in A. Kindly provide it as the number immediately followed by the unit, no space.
4A
